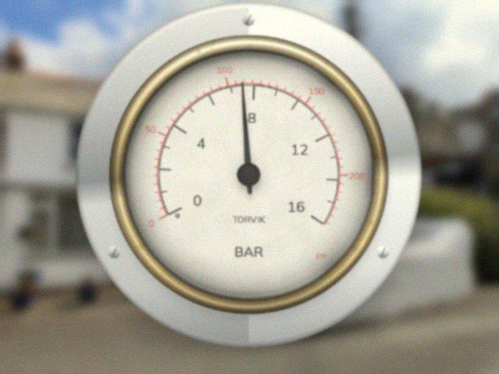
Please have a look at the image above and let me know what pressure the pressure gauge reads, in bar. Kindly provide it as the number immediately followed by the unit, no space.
7.5bar
